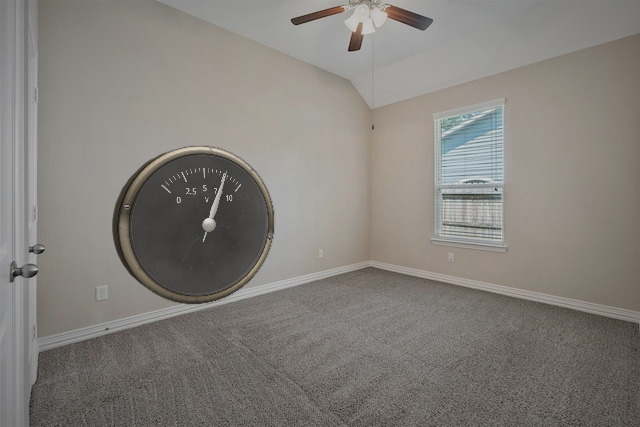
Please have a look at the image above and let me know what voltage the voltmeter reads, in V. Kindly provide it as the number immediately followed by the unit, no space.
7.5V
